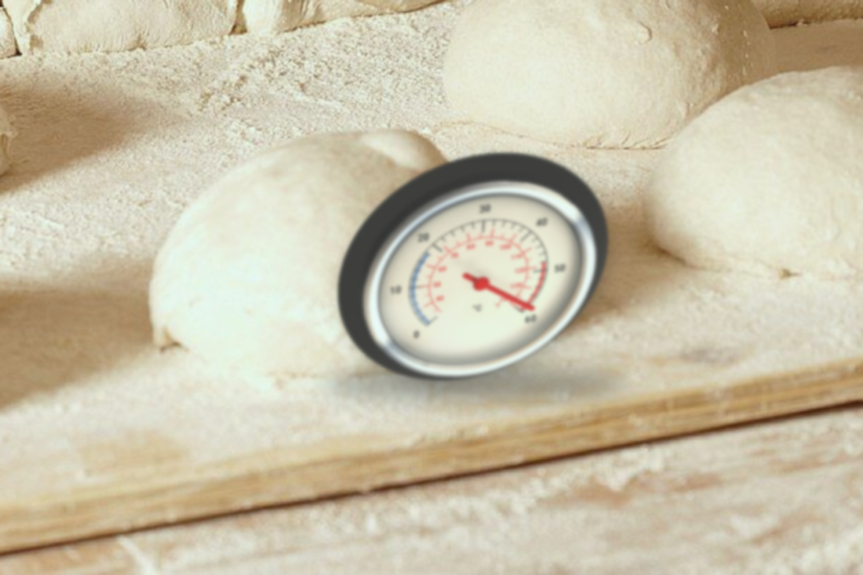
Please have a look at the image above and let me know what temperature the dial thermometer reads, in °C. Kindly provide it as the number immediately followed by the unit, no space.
58°C
